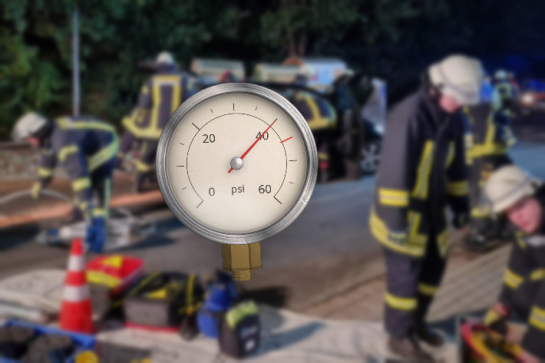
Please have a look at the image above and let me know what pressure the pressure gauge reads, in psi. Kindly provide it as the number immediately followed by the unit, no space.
40psi
